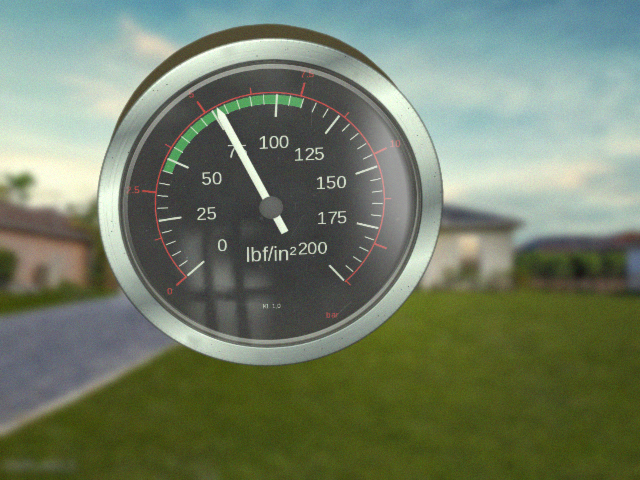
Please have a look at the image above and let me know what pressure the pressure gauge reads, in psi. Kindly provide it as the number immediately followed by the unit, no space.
77.5psi
